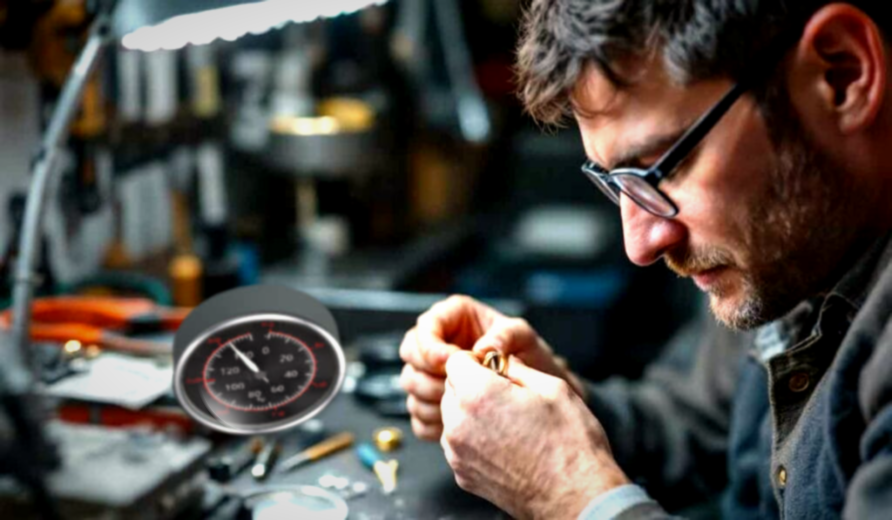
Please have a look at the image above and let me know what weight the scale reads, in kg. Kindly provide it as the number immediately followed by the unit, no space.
140kg
